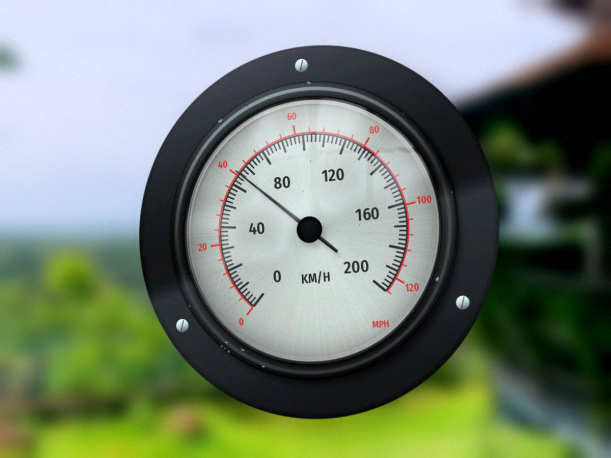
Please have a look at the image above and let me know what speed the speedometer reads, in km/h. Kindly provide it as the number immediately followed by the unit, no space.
66km/h
